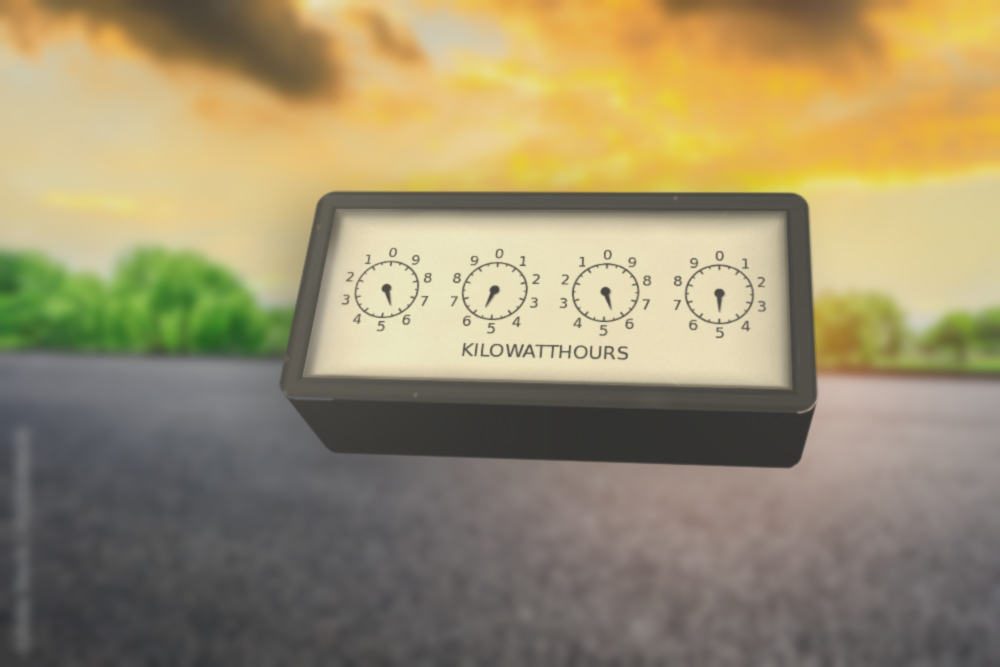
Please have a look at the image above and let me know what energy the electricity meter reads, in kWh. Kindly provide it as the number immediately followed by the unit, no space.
5555kWh
